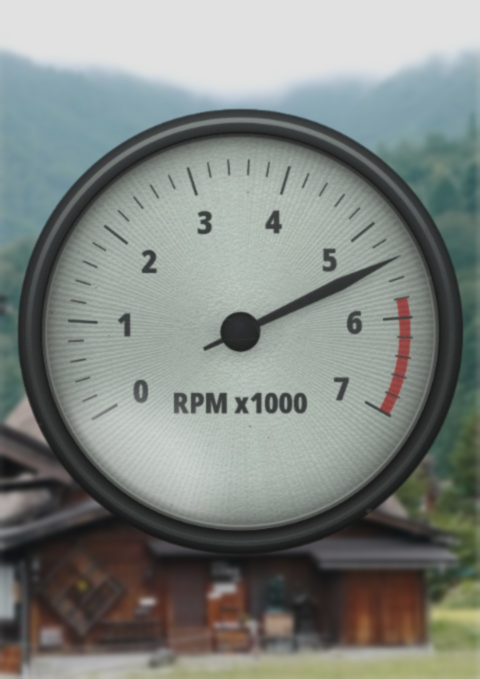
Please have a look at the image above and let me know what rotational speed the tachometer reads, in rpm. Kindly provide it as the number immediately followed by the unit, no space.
5400rpm
